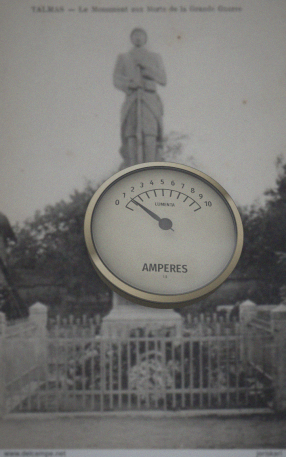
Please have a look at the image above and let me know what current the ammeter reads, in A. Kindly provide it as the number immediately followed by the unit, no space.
1A
